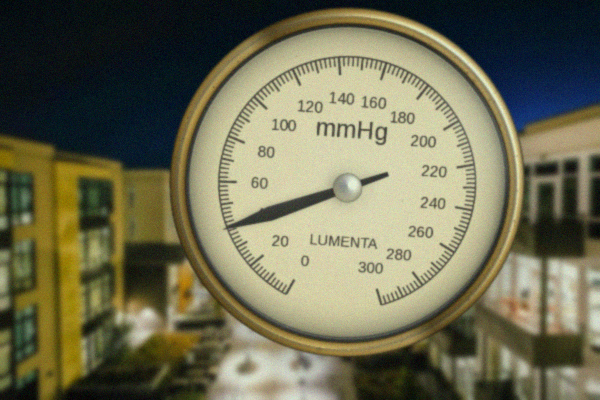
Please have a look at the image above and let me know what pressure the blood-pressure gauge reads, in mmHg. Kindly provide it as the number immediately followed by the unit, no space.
40mmHg
